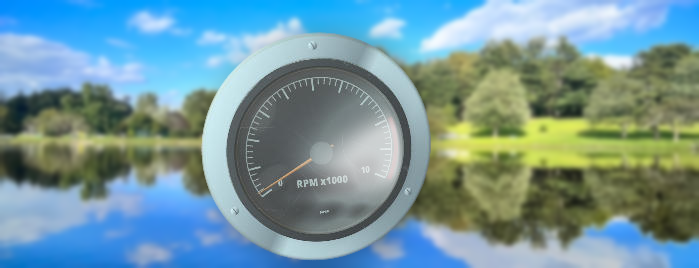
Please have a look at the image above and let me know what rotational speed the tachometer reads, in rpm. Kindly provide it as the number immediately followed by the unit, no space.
200rpm
